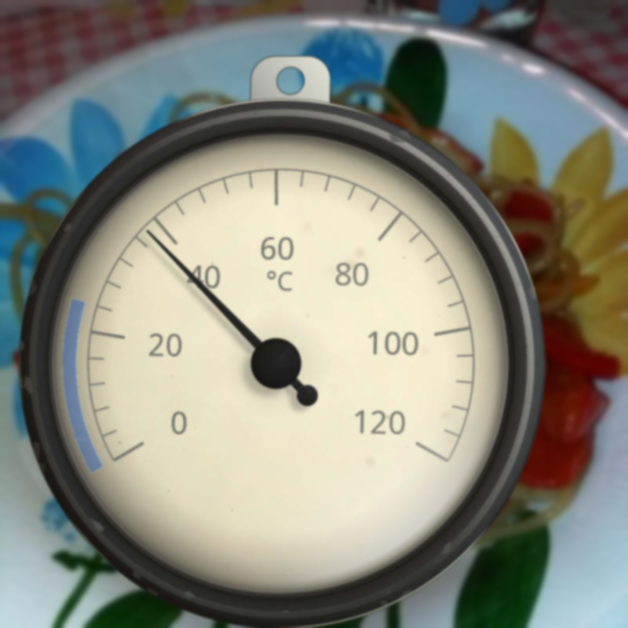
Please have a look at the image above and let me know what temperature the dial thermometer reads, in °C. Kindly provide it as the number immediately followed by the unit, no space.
38°C
